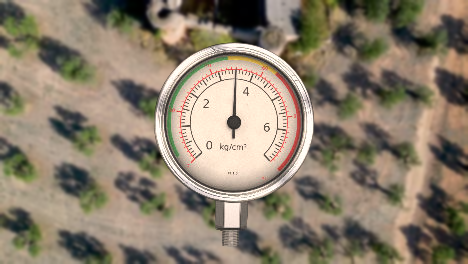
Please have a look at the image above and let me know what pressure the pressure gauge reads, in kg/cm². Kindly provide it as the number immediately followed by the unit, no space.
3.5kg/cm²
